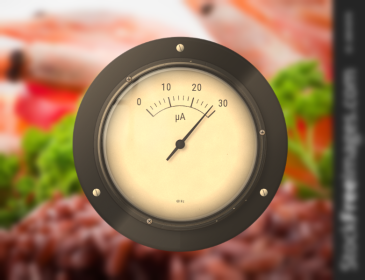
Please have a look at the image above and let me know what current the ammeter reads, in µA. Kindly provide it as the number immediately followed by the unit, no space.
28µA
